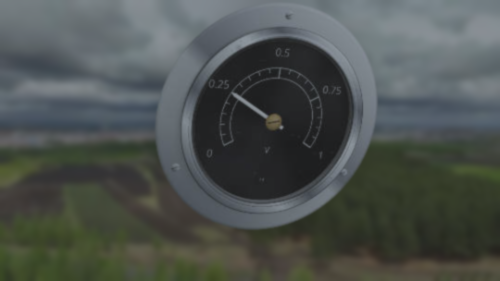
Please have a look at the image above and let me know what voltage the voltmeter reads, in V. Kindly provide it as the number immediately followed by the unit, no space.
0.25V
